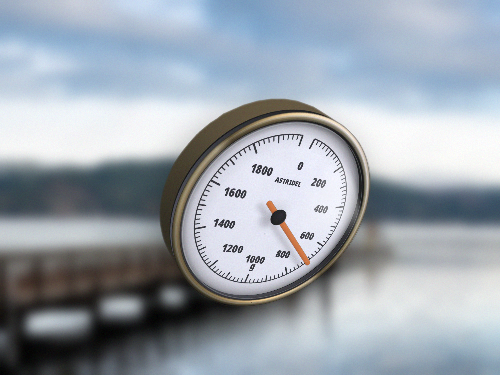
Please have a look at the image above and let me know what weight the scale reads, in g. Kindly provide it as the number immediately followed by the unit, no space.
700g
